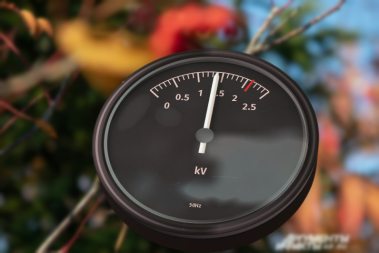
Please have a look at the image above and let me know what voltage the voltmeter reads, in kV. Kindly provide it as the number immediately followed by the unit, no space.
1.4kV
